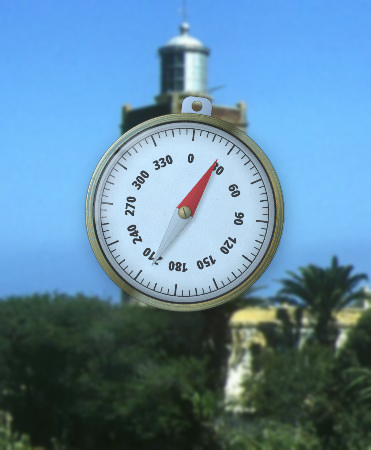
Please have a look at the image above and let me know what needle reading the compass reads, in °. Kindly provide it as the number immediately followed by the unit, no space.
25°
